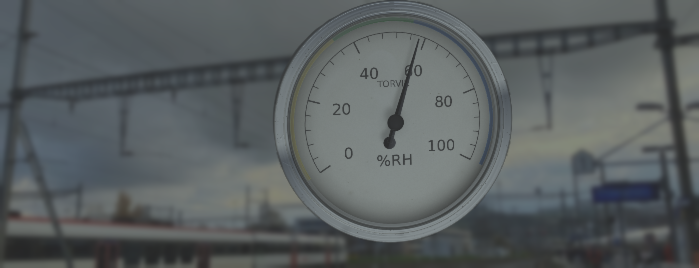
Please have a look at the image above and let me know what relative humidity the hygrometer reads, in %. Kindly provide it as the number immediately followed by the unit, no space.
58%
